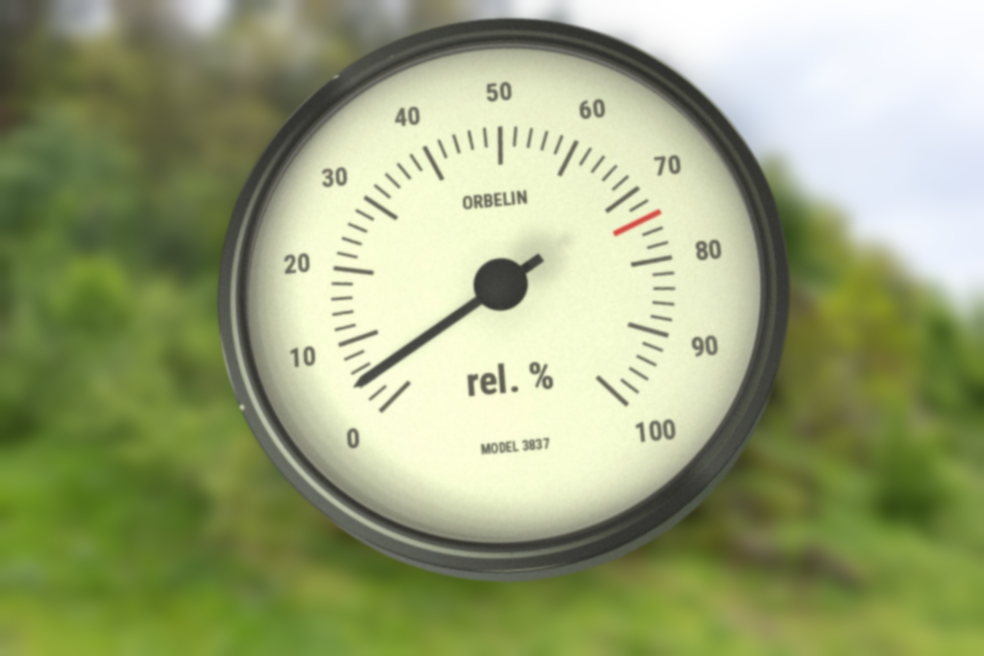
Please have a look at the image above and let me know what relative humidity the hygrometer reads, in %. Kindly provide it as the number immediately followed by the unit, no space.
4%
